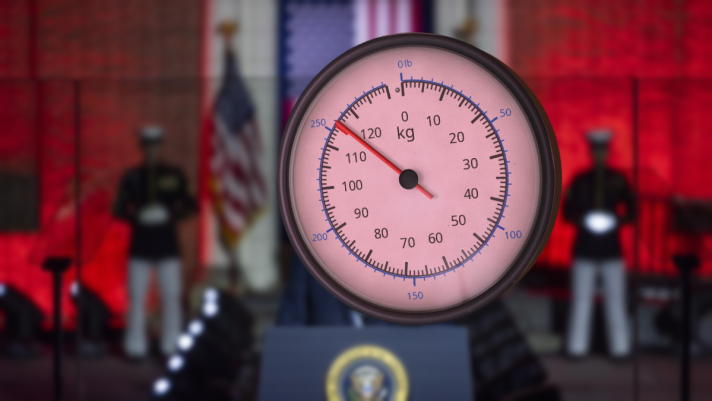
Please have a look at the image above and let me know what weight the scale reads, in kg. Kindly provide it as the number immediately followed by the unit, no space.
116kg
